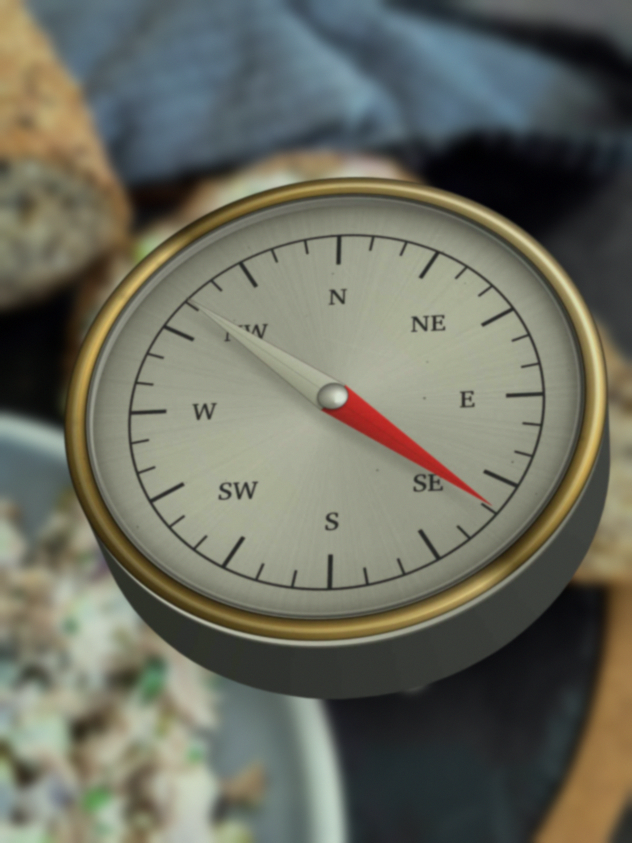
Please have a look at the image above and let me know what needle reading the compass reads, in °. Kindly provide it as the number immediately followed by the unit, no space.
130°
